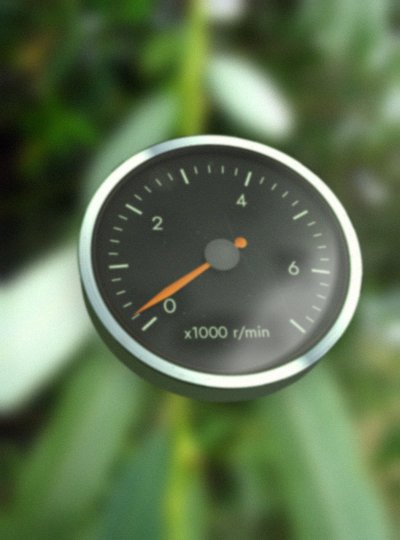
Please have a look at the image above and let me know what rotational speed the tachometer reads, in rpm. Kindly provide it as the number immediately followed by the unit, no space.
200rpm
